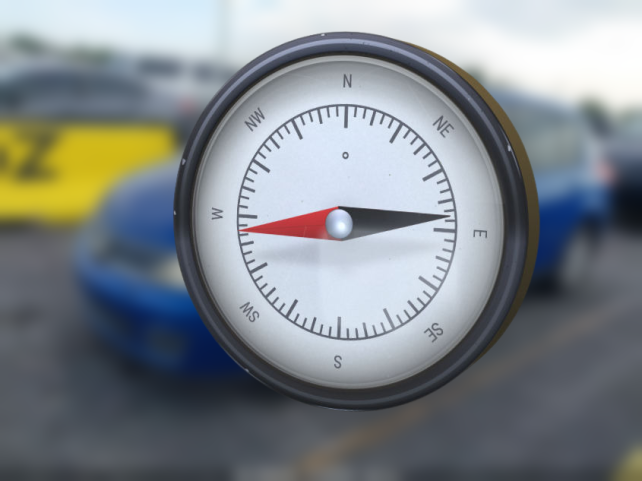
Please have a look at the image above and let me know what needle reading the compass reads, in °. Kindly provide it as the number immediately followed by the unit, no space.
262.5°
